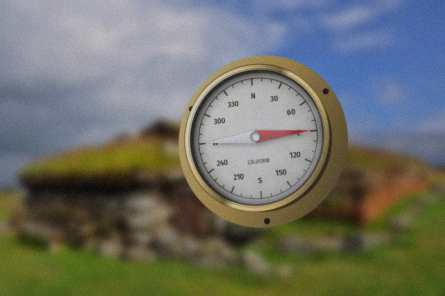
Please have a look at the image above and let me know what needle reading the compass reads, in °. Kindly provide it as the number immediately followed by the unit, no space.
90°
